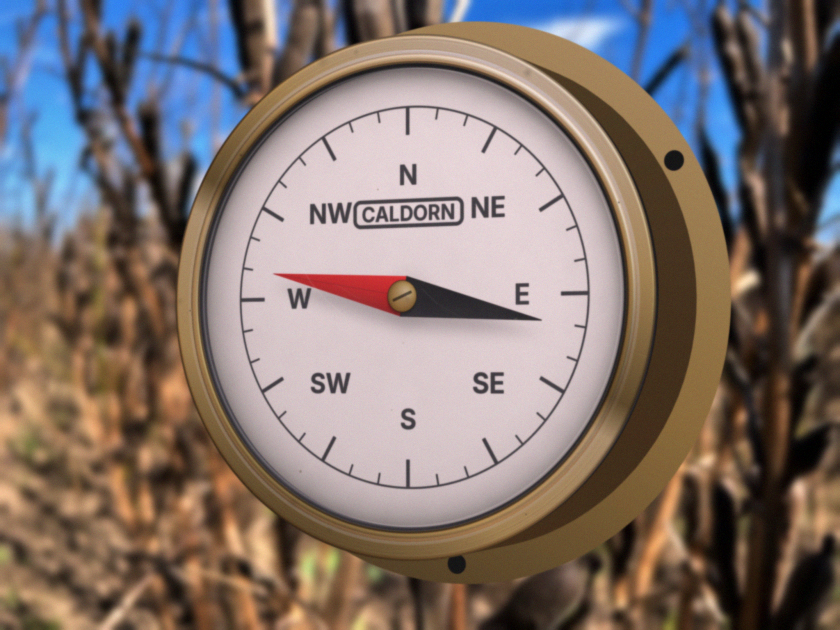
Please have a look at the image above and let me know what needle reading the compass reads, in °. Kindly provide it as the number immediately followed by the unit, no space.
280°
